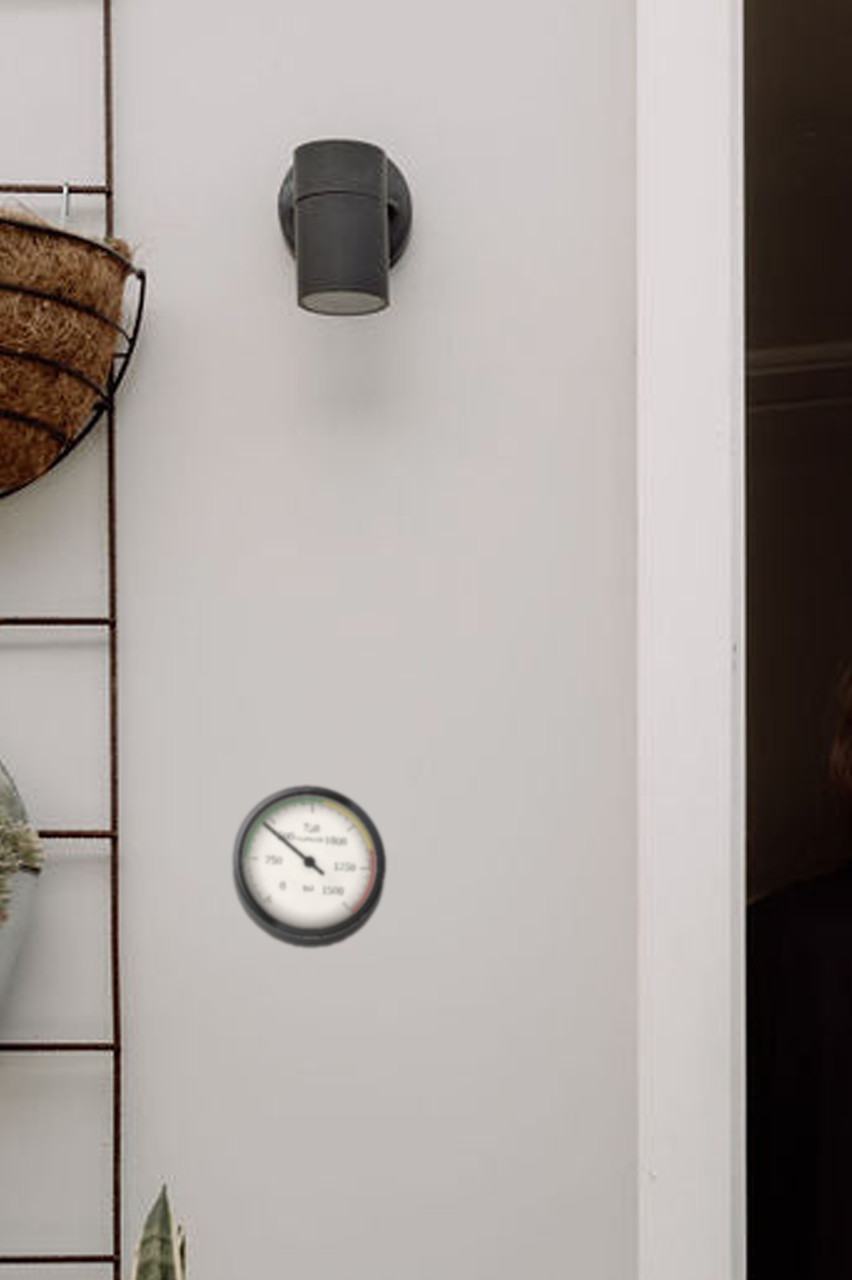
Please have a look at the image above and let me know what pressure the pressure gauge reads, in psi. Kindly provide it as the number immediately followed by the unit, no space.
450psi
